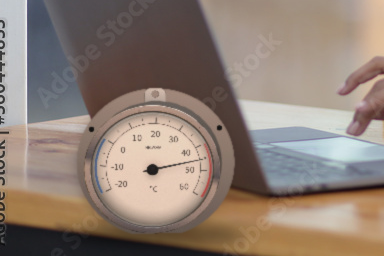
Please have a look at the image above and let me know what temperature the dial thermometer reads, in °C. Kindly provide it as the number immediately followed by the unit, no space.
45°C
